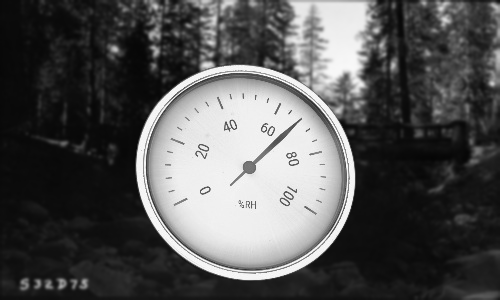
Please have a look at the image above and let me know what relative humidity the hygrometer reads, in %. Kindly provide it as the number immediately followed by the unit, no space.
68%
